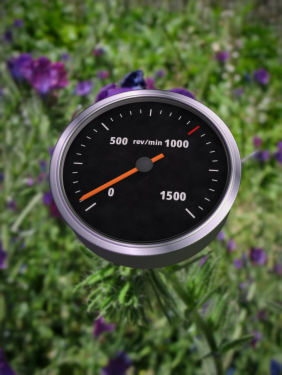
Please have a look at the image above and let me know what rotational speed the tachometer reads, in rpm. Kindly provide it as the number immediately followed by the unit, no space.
50rpm
